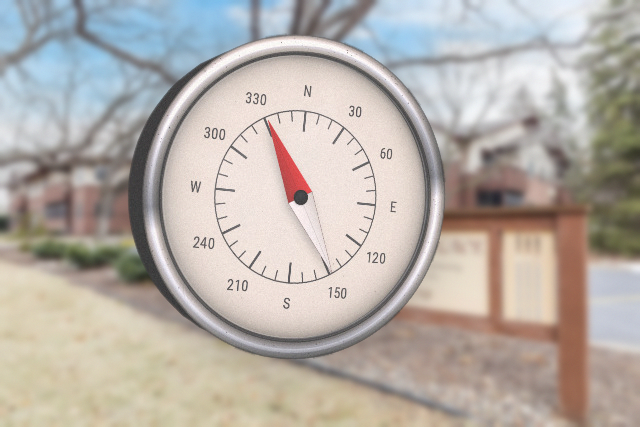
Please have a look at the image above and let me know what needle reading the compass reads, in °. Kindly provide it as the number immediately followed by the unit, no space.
330°
